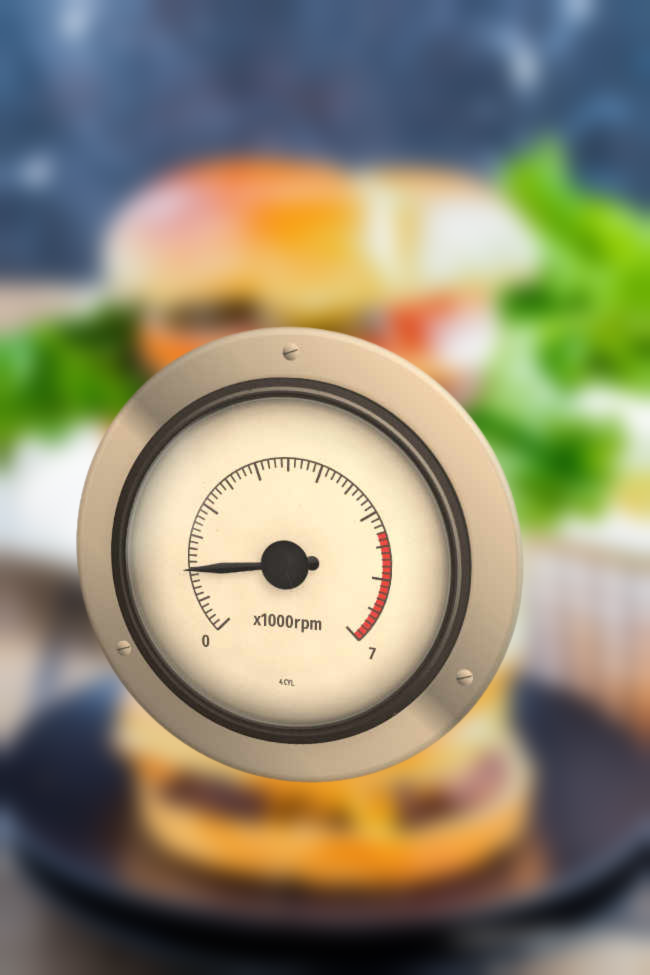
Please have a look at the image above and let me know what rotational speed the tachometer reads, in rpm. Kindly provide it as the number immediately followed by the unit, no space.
1000rpm
